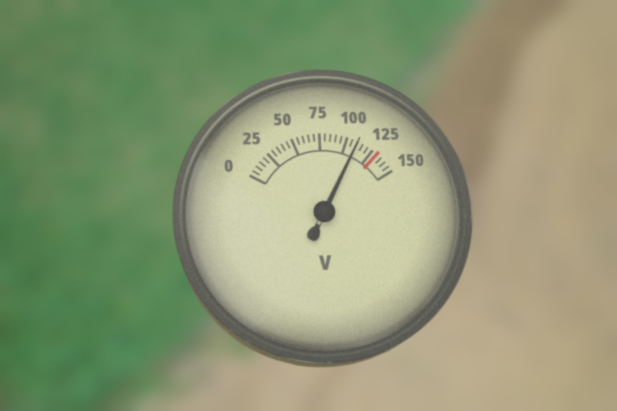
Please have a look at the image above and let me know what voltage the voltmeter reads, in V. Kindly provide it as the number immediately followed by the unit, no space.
110V
